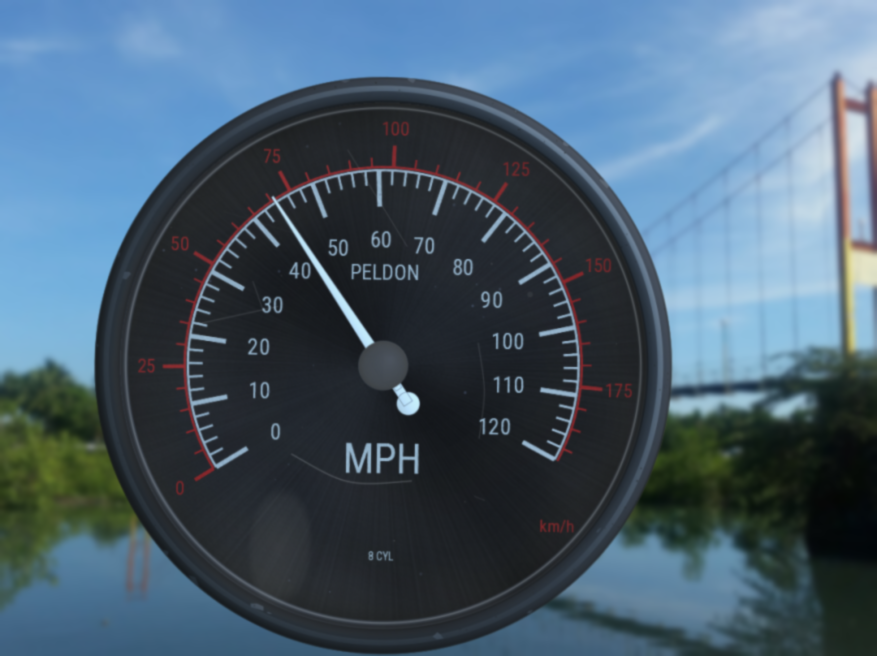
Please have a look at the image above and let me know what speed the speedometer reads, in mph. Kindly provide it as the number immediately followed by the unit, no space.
44mph
